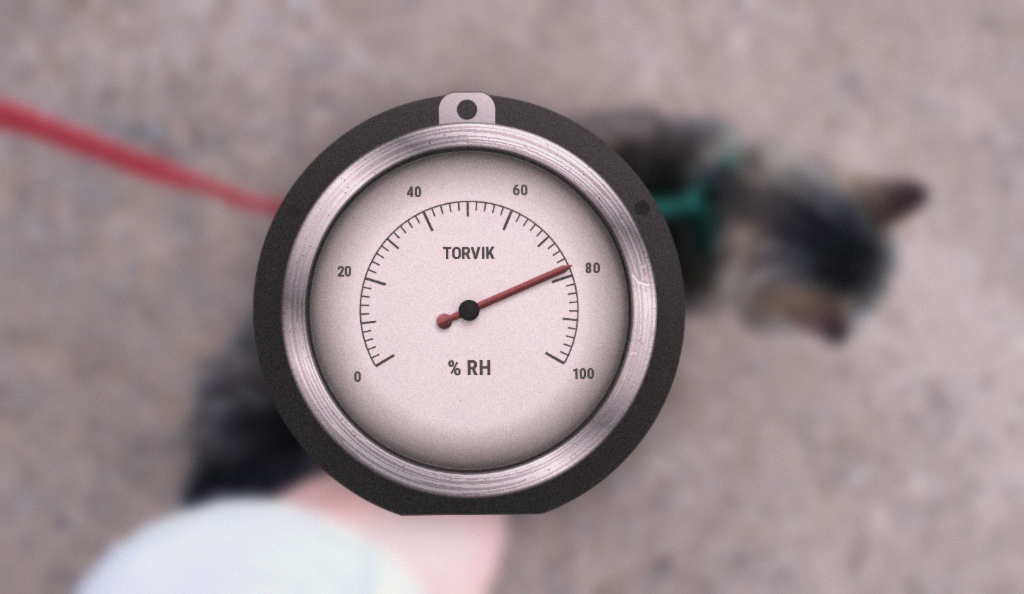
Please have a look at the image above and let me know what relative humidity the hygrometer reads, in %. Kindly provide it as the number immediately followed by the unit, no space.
78%
